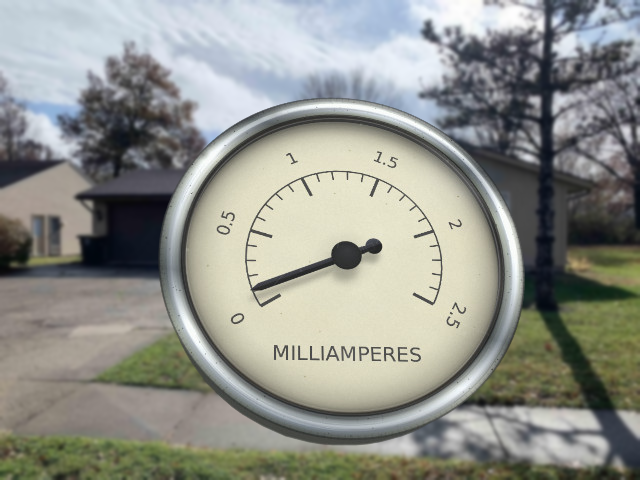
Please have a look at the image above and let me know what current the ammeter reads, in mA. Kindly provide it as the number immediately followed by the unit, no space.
0.1mA
